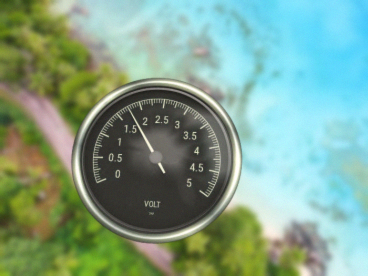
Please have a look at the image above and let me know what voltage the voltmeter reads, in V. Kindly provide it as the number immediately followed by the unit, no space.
1.75V
